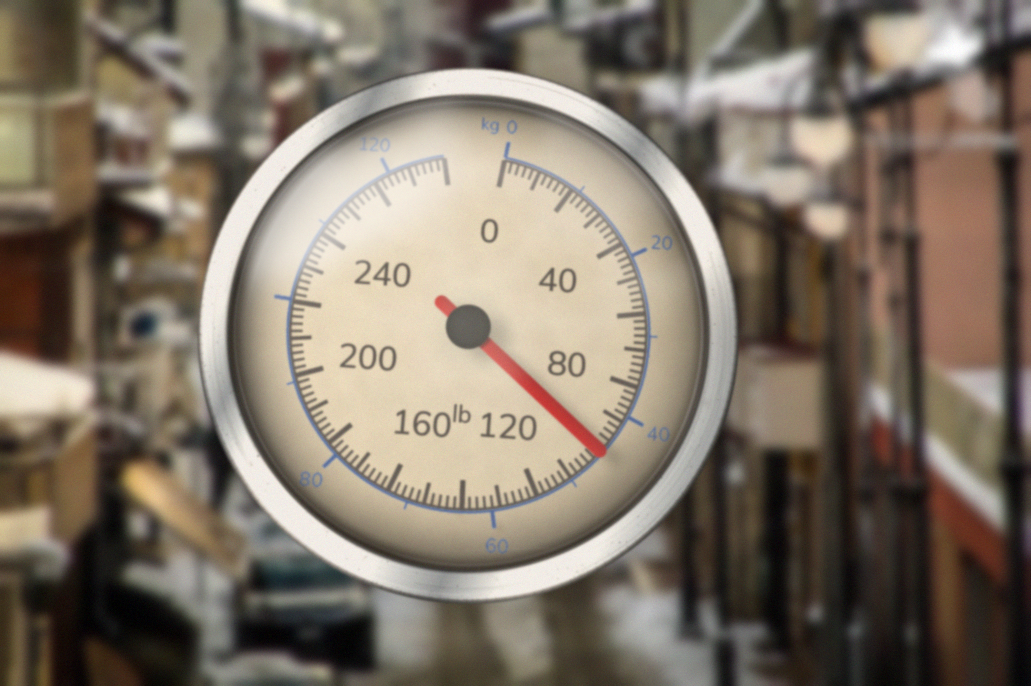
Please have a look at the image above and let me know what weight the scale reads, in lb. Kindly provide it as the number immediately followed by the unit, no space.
100lb
